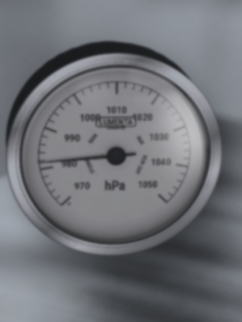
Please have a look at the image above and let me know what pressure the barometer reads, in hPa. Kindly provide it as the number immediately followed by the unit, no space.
982hPa
